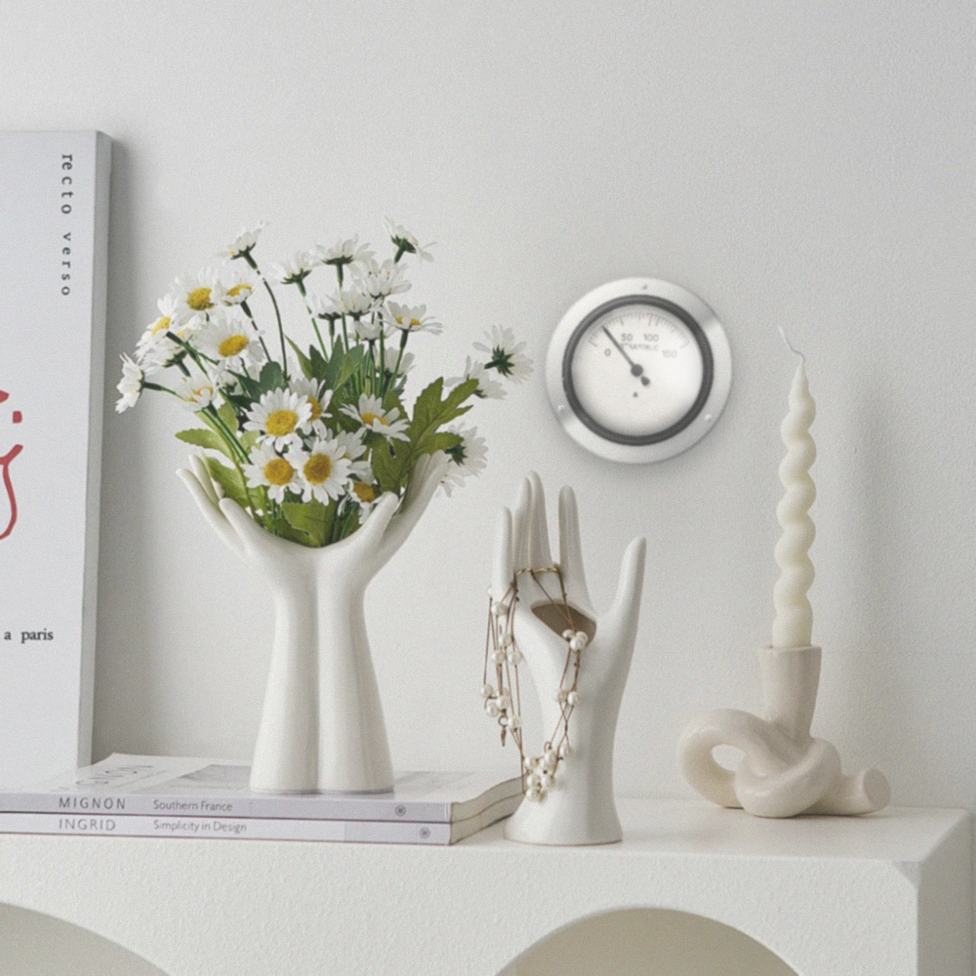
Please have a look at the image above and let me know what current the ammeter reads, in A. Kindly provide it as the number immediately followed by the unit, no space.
25A
